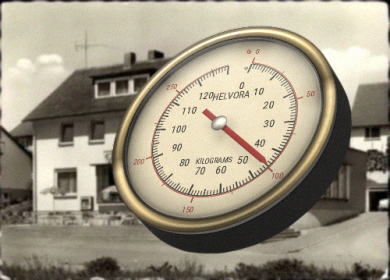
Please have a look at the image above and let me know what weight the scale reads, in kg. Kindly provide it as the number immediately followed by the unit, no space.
45kg
